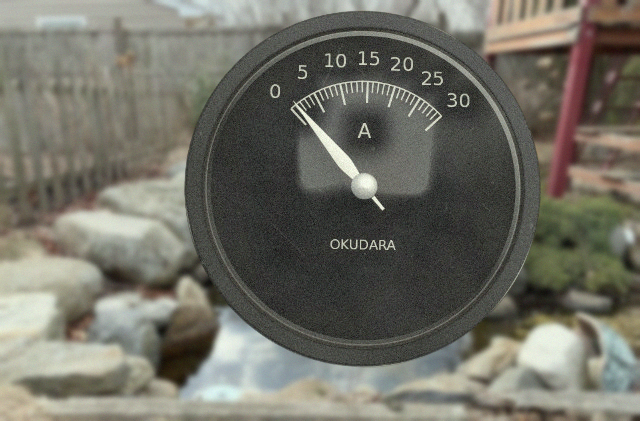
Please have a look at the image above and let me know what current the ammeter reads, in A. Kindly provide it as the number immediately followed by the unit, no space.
1A
